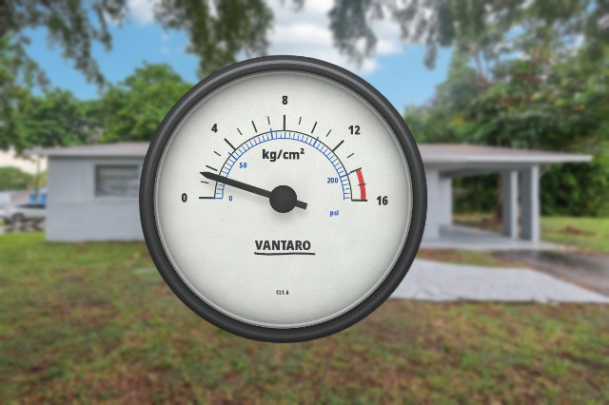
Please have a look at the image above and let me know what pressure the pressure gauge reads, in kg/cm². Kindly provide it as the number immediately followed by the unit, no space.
1.5kg/cm²
